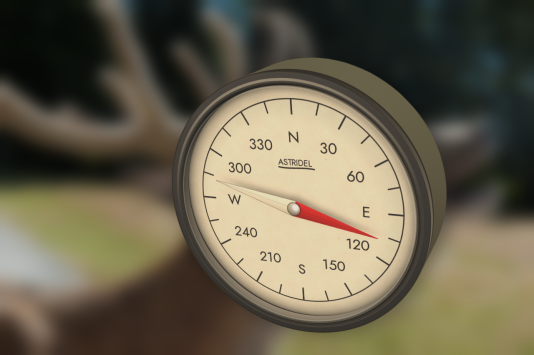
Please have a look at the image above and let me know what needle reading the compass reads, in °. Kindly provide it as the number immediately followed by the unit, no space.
105°
